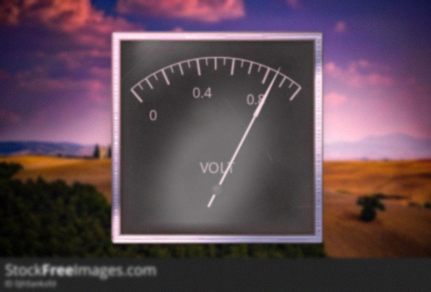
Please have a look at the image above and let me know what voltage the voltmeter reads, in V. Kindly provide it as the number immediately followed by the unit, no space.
0.85V
